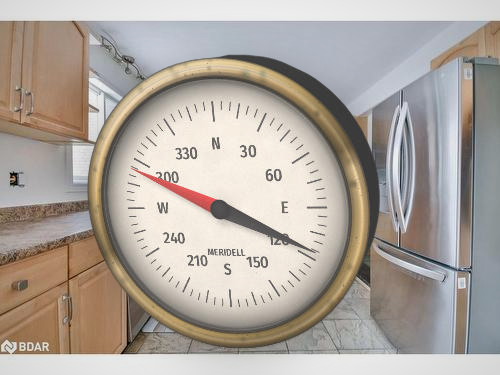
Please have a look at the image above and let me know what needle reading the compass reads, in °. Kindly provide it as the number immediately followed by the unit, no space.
295°
